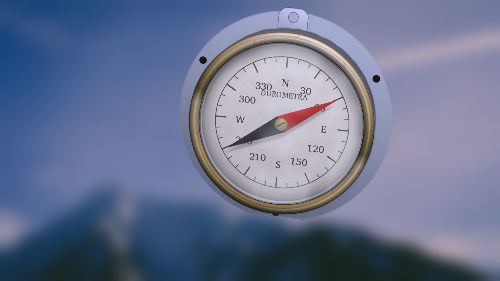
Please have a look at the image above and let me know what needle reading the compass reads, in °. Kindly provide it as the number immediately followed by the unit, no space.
60°
